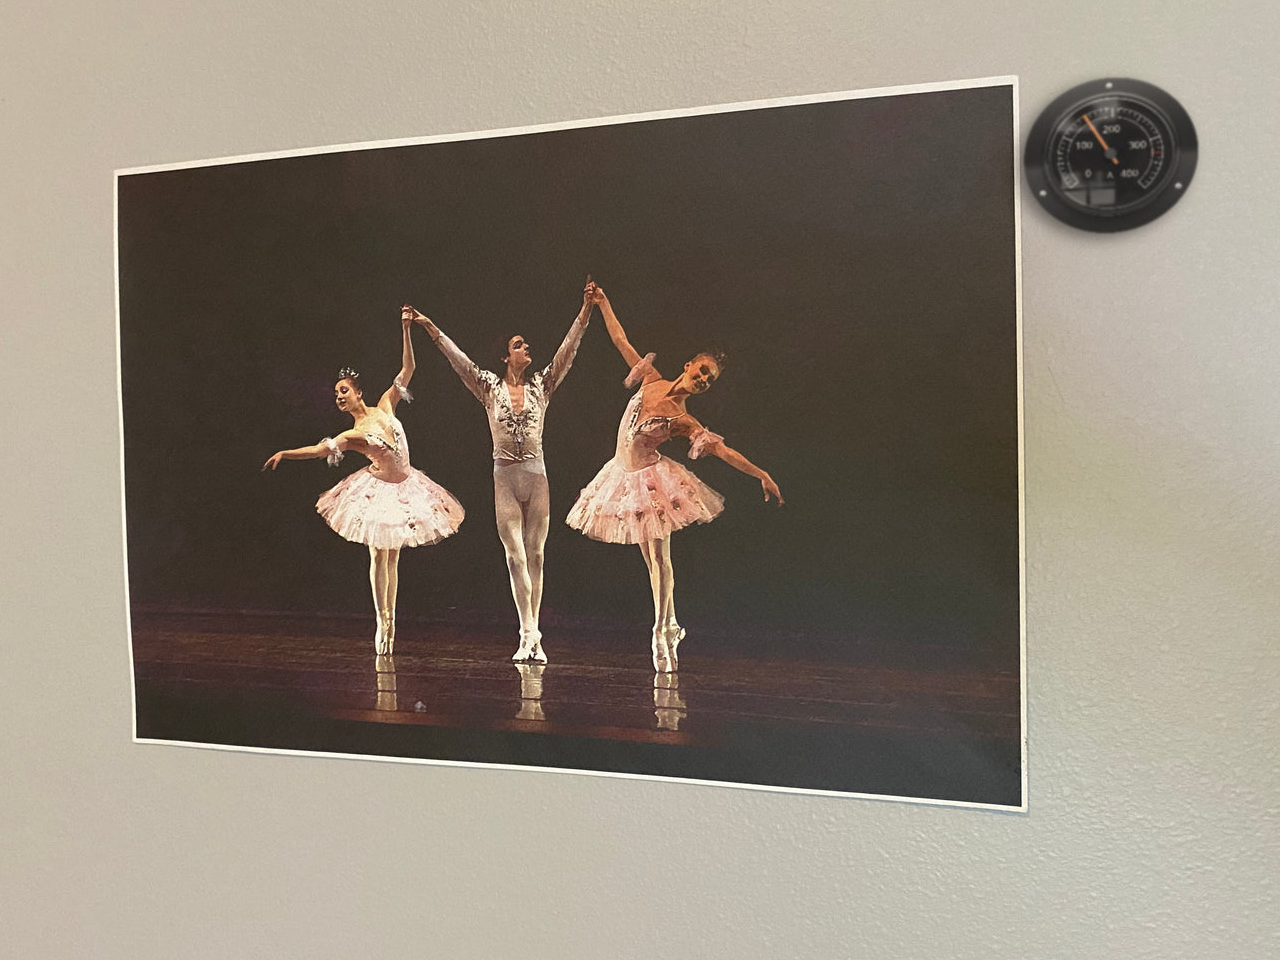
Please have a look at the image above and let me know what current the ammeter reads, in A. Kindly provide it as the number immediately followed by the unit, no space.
150A
